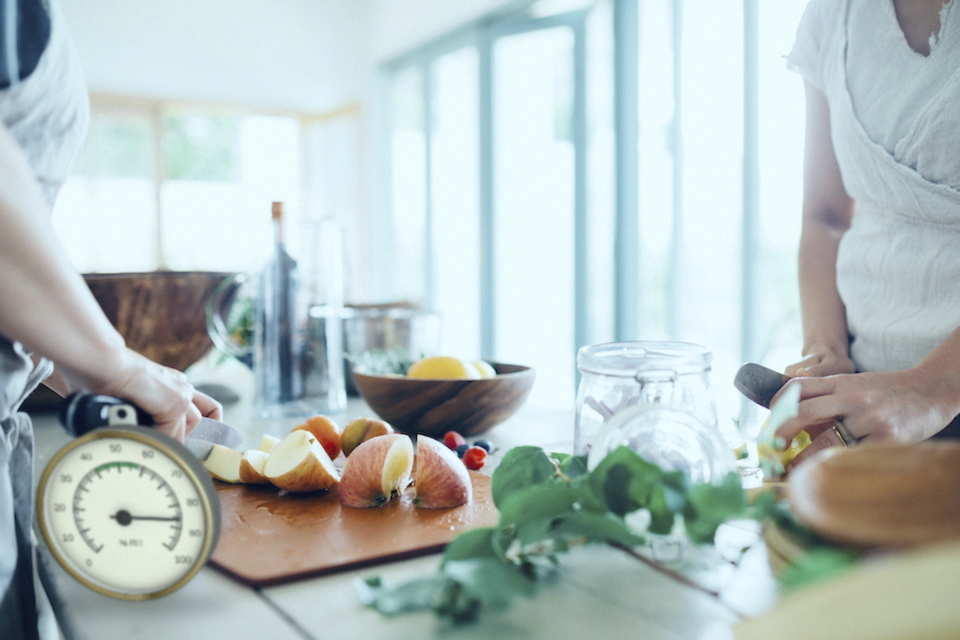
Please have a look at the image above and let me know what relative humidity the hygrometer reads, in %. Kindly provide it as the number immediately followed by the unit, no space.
85%
